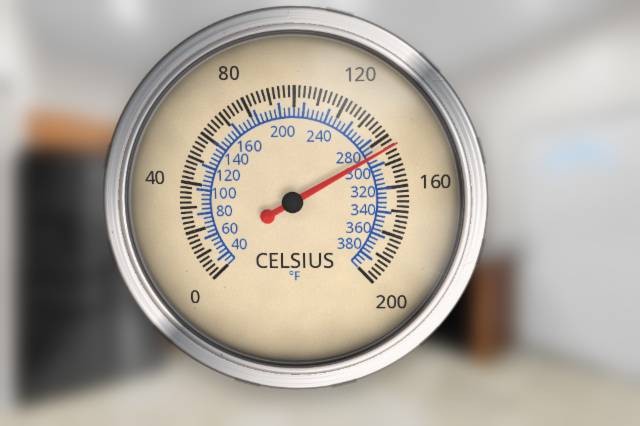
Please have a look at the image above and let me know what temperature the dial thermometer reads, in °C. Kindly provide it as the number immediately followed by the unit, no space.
144°C
